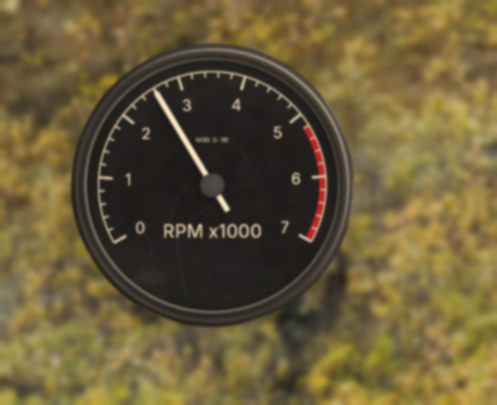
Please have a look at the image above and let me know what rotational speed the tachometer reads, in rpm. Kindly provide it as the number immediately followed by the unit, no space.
2600rpm
